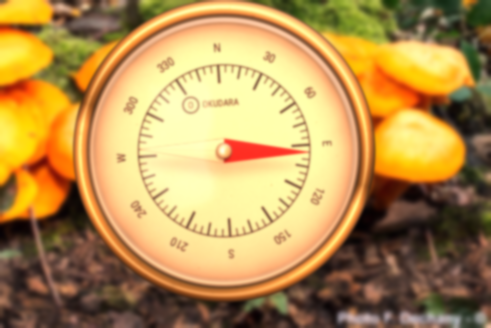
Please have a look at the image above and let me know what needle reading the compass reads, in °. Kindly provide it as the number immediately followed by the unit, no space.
95°
